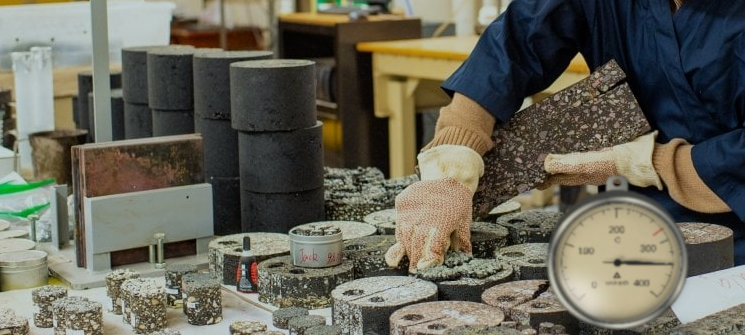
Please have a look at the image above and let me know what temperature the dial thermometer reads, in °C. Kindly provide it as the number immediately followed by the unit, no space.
340°C
